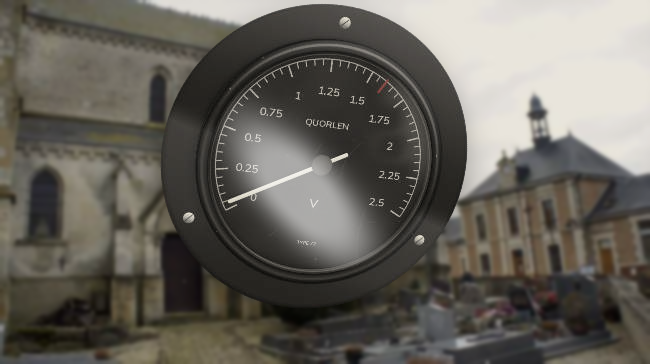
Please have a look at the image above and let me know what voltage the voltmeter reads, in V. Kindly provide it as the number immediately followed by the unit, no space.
0.05V
